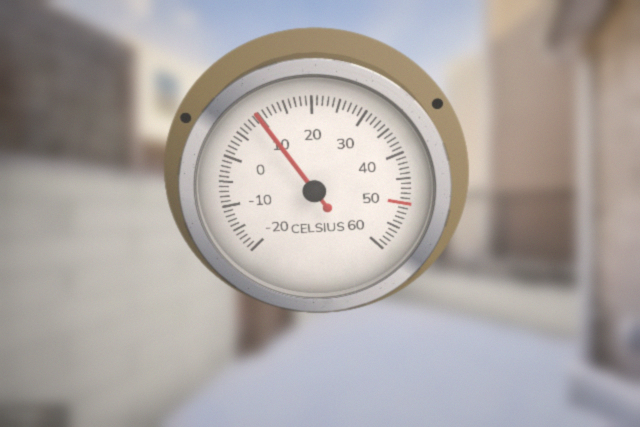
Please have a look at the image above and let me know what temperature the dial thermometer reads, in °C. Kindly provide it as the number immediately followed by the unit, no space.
10°C
